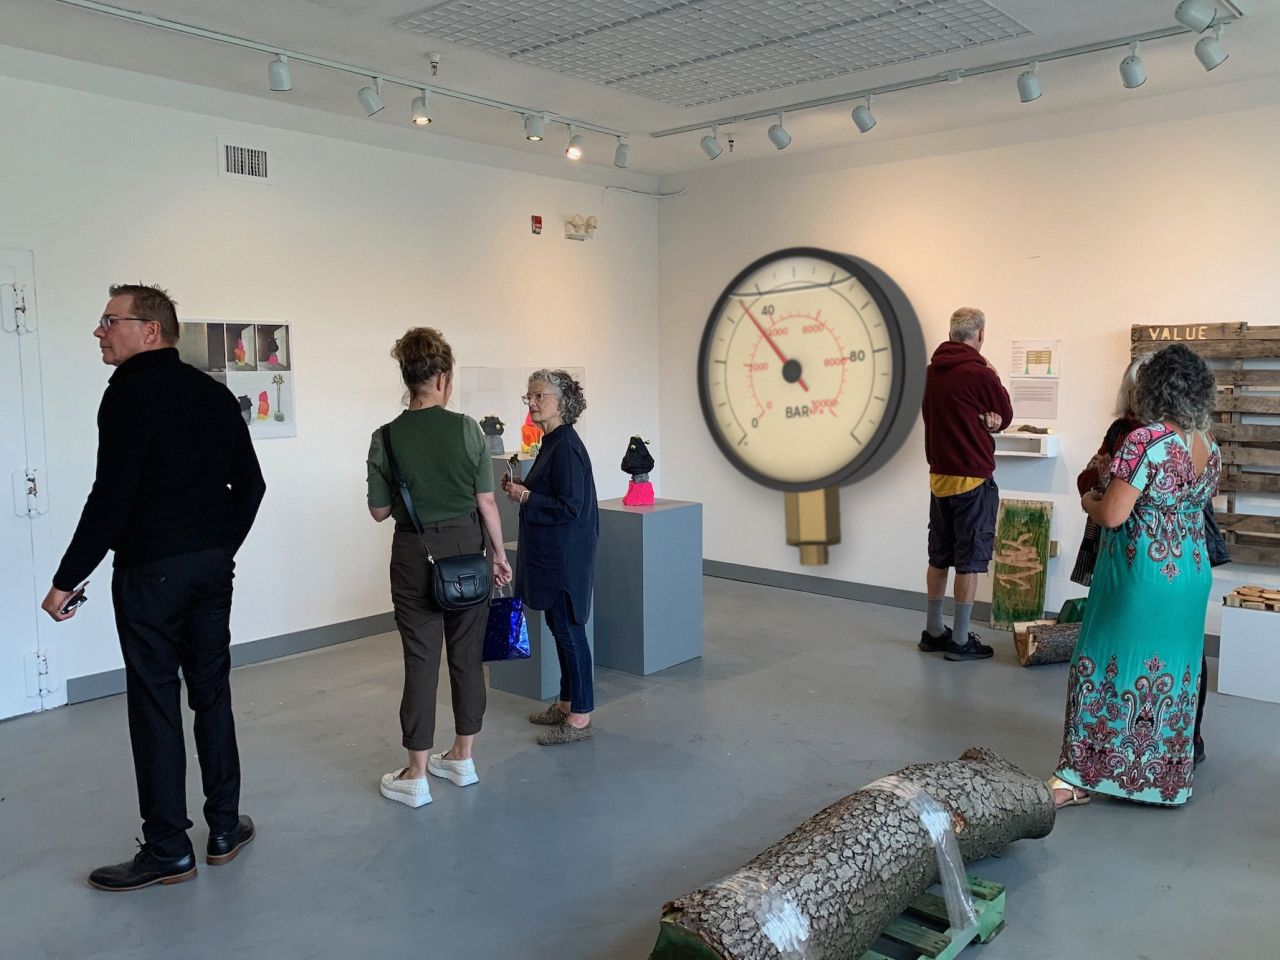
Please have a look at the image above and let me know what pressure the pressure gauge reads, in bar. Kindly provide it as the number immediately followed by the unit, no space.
35bar
